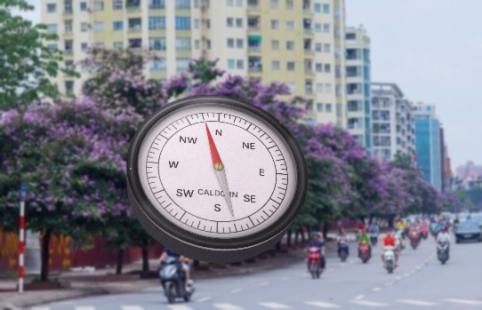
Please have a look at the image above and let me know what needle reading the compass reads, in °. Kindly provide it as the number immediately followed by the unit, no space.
345°
